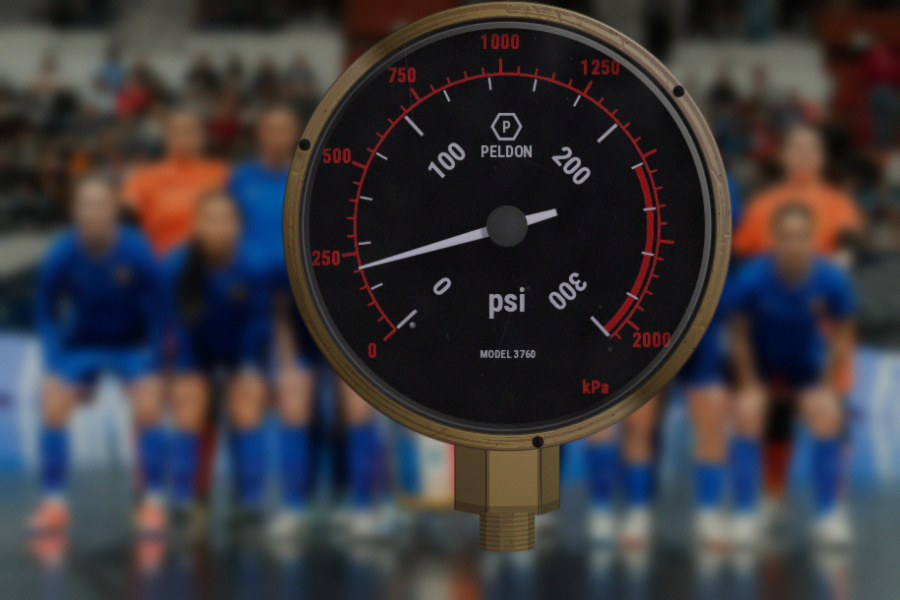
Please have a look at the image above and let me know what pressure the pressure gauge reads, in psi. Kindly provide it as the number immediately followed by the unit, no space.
30psi
